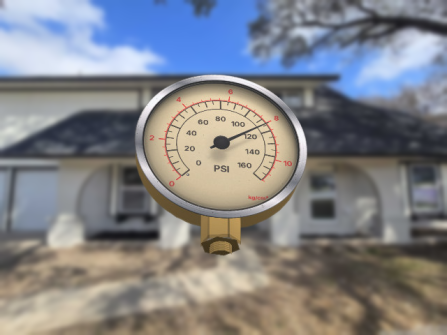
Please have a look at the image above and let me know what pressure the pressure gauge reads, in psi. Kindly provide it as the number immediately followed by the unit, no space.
115psi
